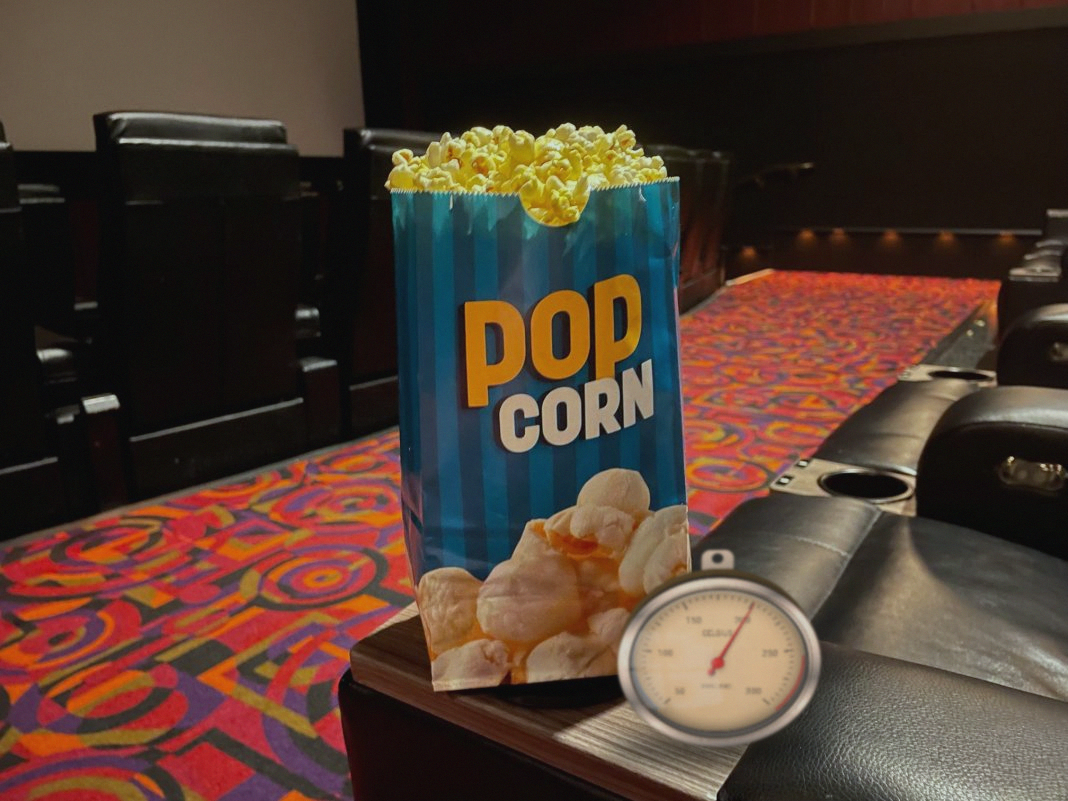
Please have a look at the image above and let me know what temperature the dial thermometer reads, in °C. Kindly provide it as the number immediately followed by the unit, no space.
200°C
